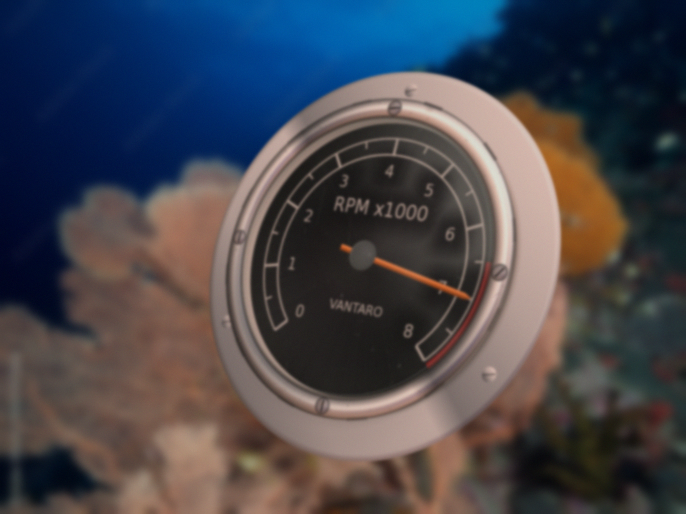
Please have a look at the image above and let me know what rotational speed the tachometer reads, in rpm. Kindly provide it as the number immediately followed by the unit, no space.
7000rpm
